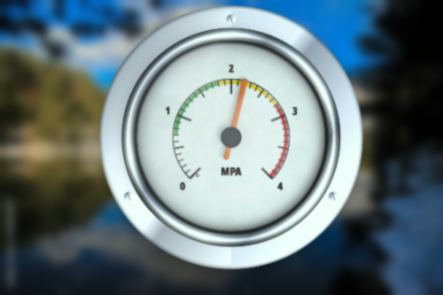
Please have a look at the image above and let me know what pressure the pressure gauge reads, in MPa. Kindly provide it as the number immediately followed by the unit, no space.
2.2MPa
